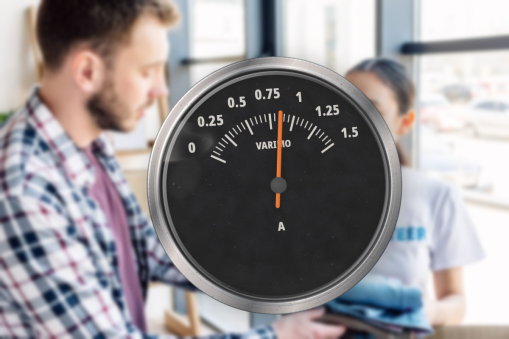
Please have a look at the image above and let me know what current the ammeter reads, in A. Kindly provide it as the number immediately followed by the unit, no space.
0.85A
